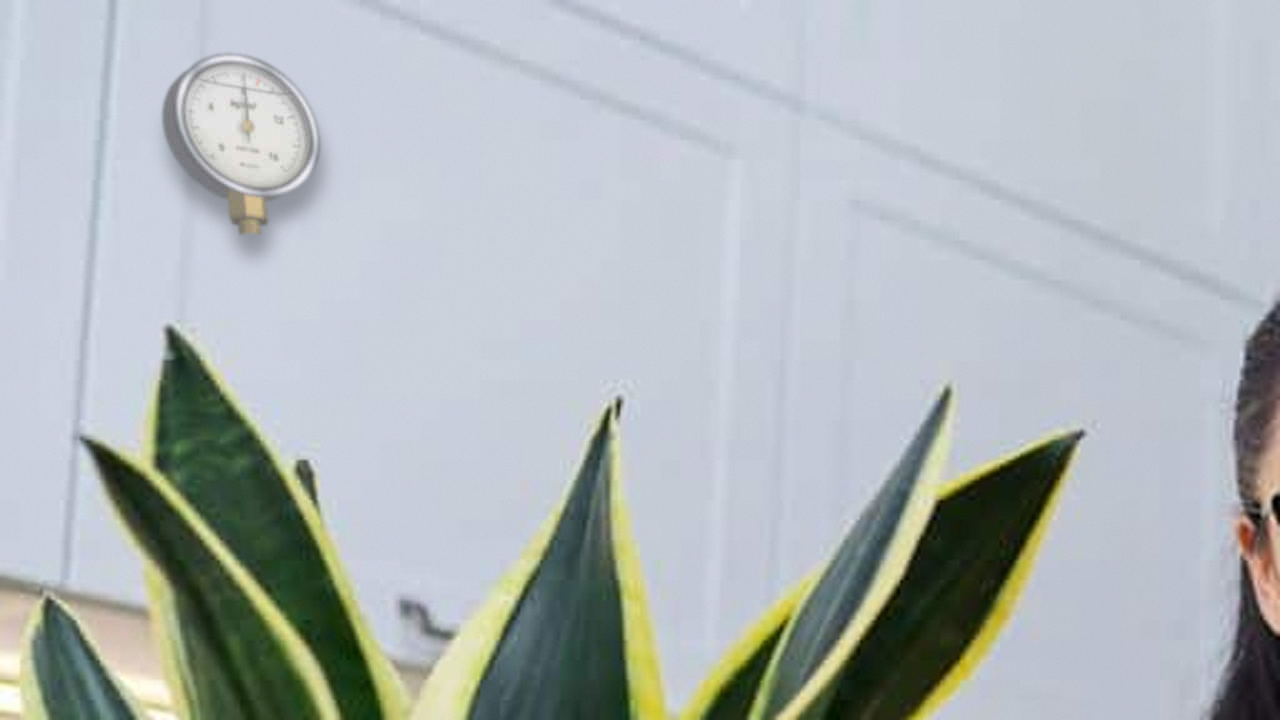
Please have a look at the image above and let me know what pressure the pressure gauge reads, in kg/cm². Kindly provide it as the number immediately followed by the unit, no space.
8kg/cm²
